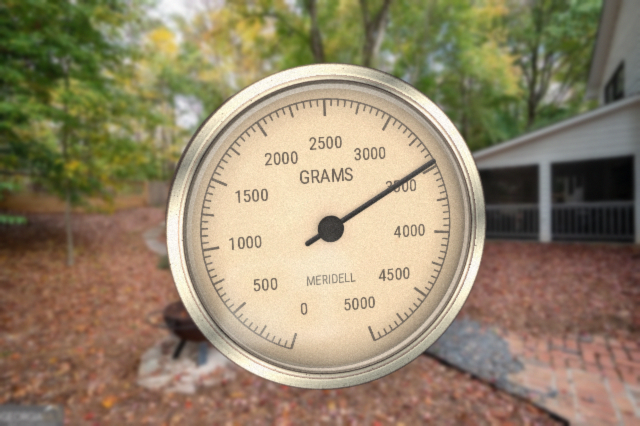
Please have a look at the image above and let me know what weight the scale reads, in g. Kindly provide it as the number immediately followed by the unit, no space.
3450g
